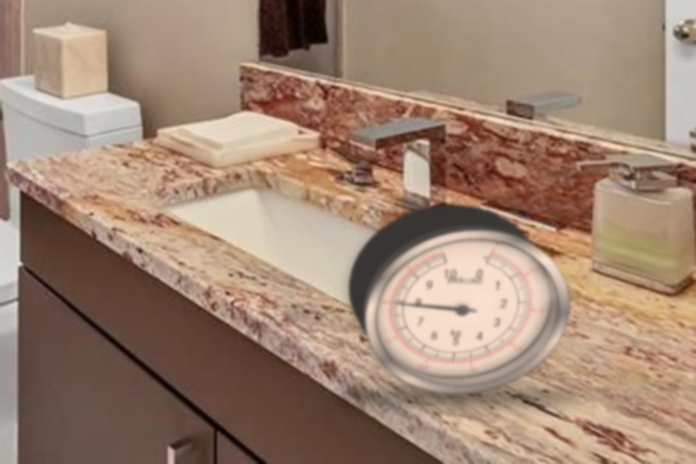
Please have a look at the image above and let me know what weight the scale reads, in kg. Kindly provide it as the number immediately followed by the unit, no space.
8kg
